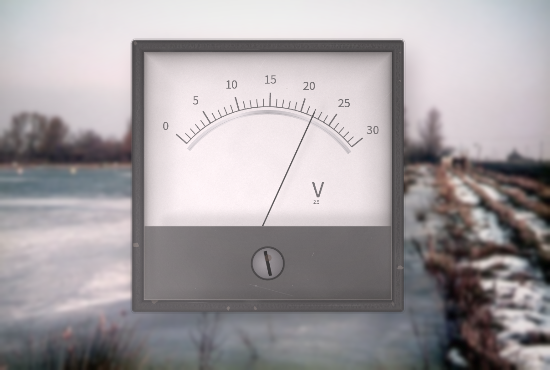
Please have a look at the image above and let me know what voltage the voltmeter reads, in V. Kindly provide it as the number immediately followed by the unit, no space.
22V
